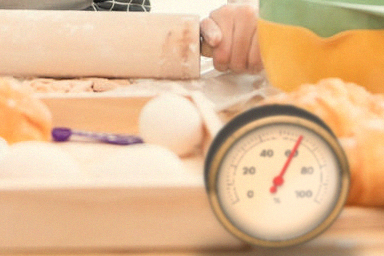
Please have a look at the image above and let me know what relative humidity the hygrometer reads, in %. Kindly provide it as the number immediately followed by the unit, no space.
60%
